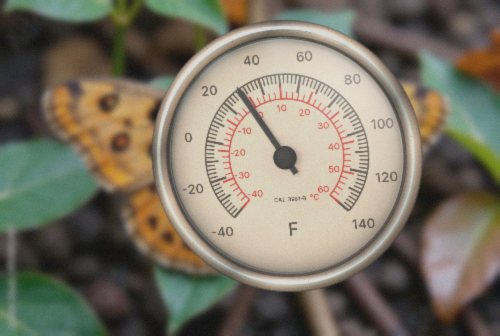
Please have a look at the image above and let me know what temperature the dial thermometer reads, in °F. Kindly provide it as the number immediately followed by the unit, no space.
30°F
